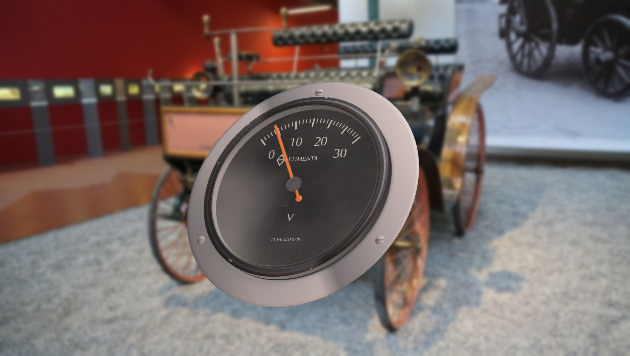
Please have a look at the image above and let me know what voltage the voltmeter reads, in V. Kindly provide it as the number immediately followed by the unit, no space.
5V
